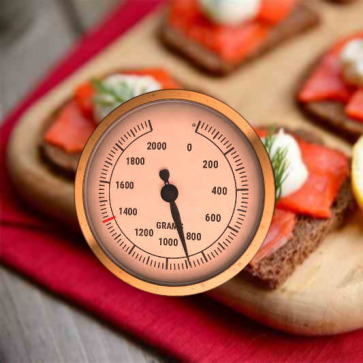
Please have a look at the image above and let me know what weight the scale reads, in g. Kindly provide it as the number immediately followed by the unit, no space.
880g
